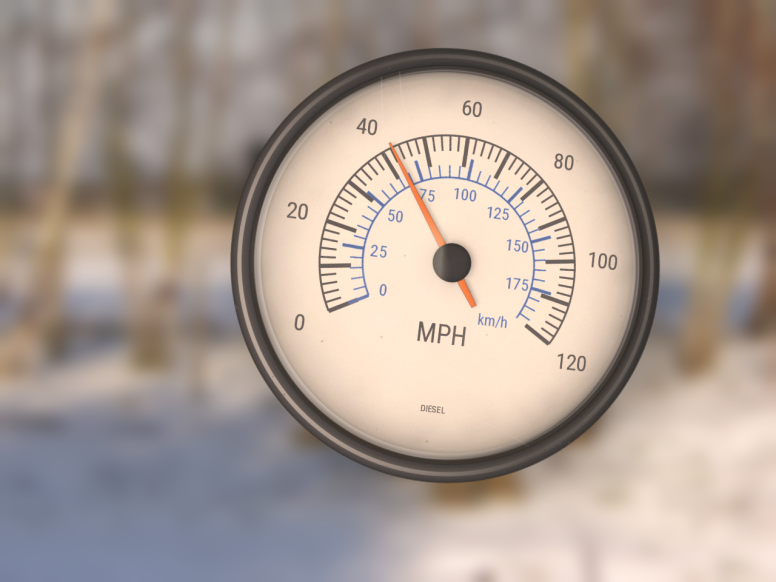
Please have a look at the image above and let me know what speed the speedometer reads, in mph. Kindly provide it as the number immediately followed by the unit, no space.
42mph
